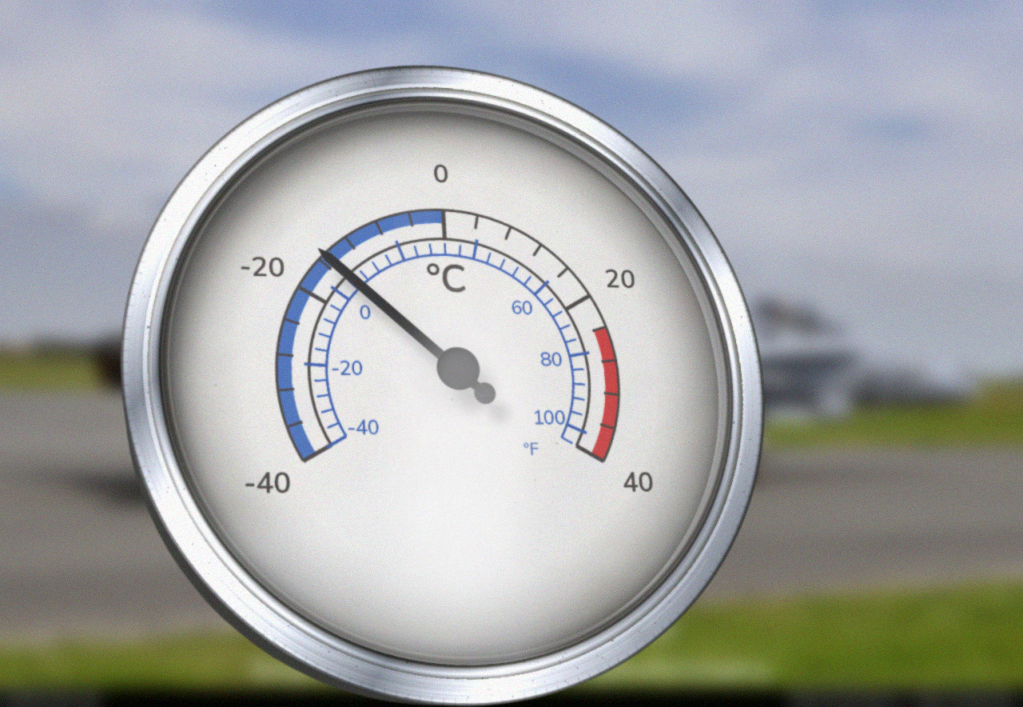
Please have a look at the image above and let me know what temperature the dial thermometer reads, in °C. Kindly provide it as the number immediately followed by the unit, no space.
-16°C
